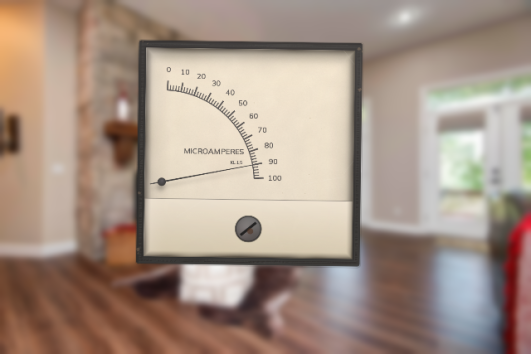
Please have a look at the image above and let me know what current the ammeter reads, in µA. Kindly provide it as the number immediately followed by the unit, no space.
90µA
